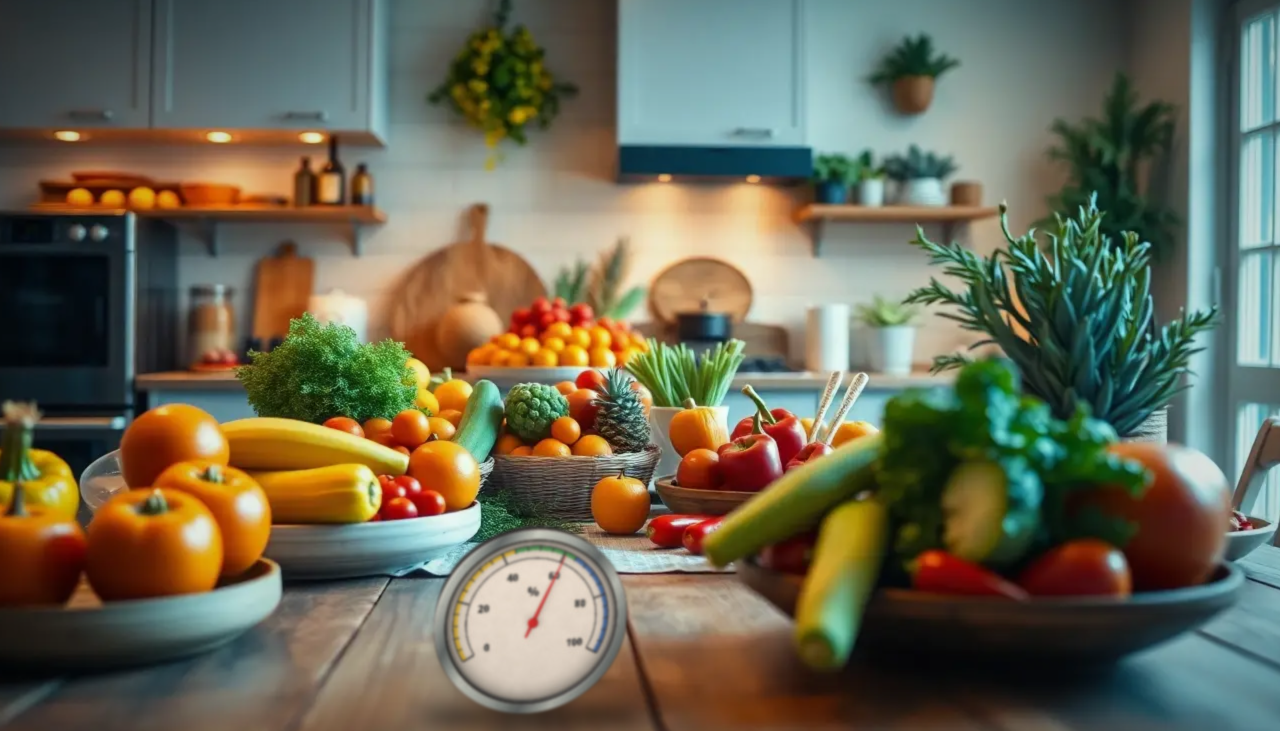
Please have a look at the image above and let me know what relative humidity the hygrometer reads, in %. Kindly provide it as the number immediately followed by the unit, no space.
60%
